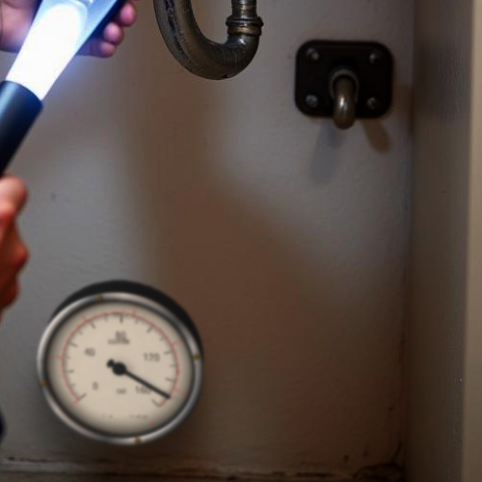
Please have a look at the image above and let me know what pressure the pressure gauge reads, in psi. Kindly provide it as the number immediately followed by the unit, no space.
150psi
